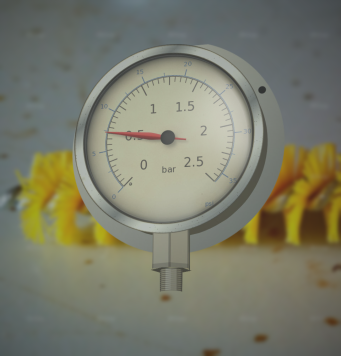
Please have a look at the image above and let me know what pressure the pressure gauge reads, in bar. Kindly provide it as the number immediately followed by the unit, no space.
0.5bar
